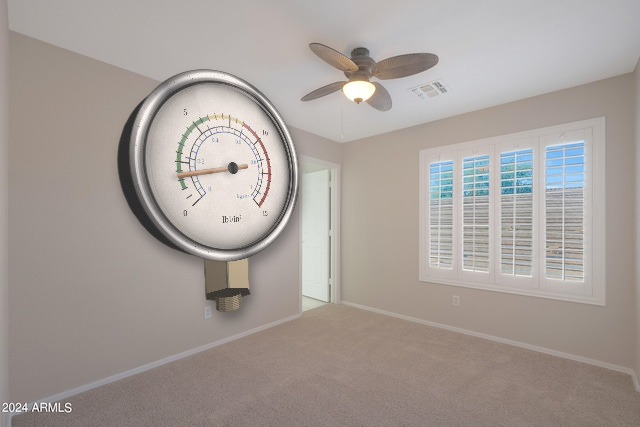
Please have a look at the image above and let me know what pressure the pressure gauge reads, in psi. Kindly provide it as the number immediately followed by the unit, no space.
1.75psi
